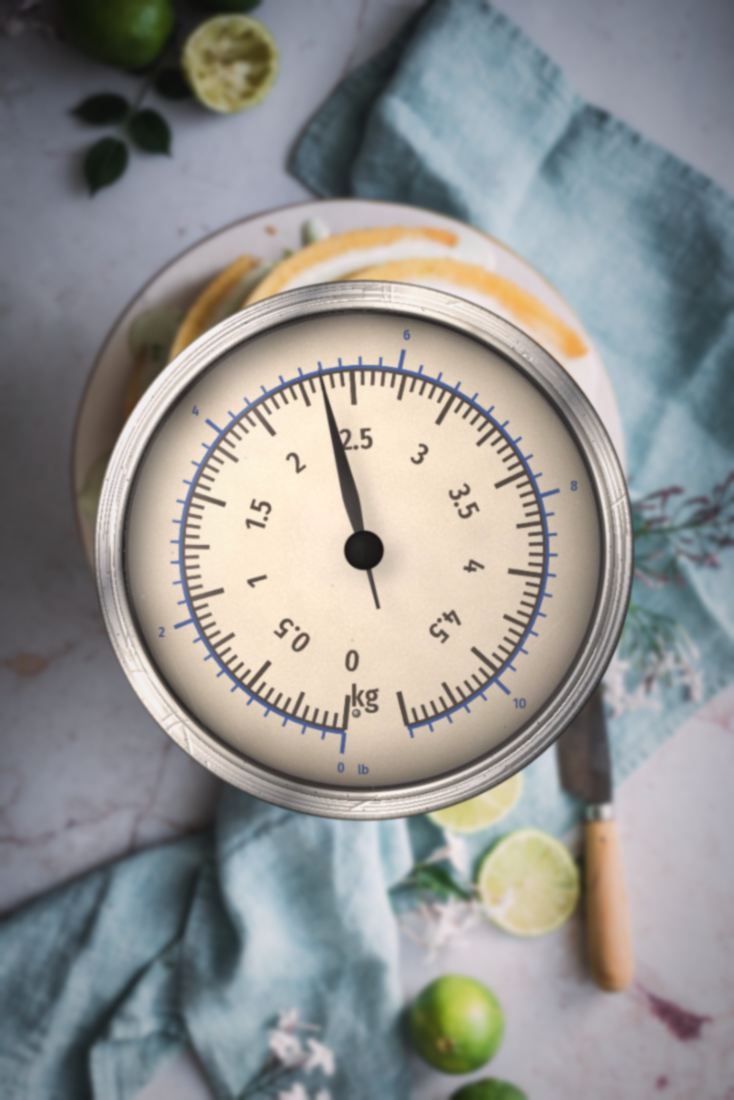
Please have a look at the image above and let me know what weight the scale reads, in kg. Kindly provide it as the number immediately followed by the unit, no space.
2.35kg
